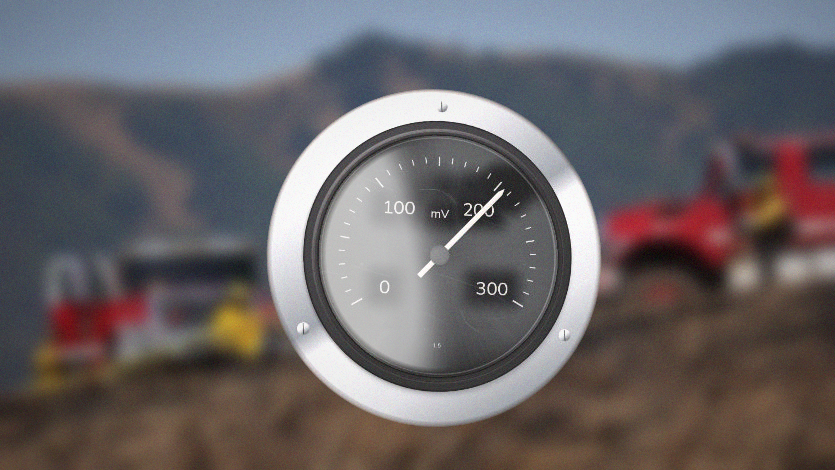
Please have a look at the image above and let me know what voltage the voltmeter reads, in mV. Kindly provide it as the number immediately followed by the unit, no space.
205mV
